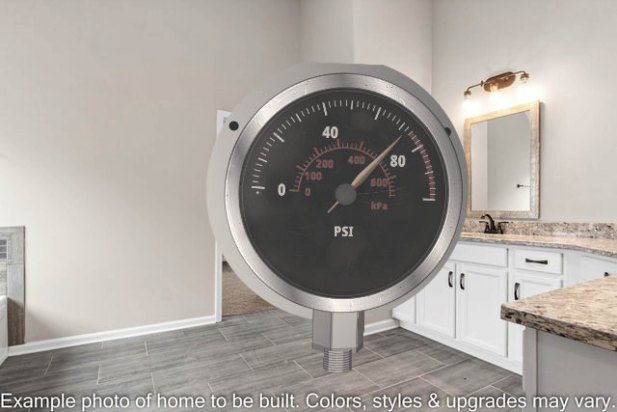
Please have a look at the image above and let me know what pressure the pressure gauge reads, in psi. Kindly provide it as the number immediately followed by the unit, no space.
72psi
